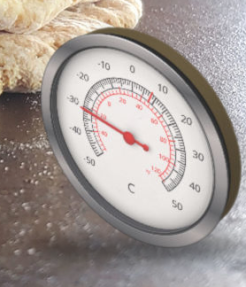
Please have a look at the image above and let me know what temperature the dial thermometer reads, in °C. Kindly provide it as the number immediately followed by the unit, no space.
-30°C
